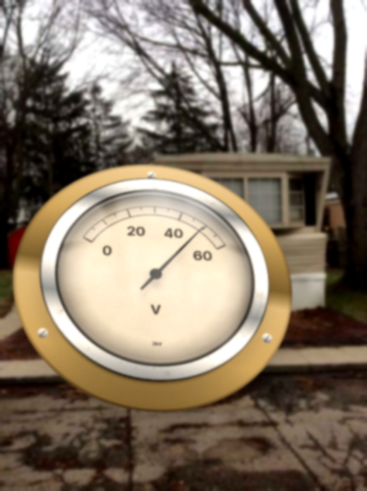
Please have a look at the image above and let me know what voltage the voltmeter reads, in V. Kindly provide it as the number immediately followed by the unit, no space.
50V
